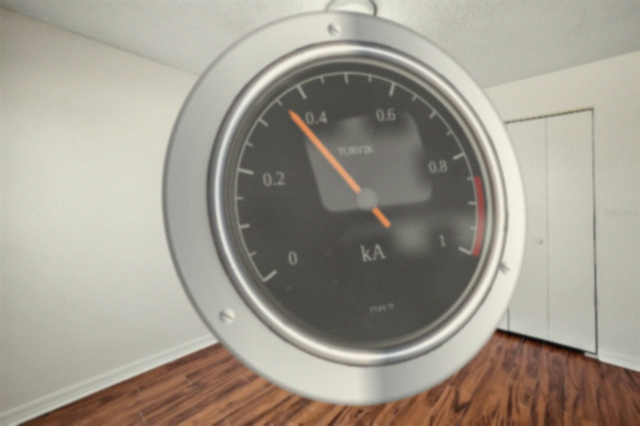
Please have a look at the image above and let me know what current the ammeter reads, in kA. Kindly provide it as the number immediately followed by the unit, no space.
0.35kA
